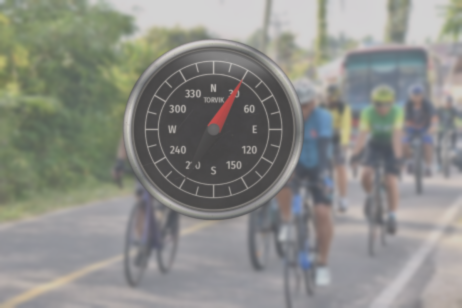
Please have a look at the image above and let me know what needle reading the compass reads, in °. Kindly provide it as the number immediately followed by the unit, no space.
30°
